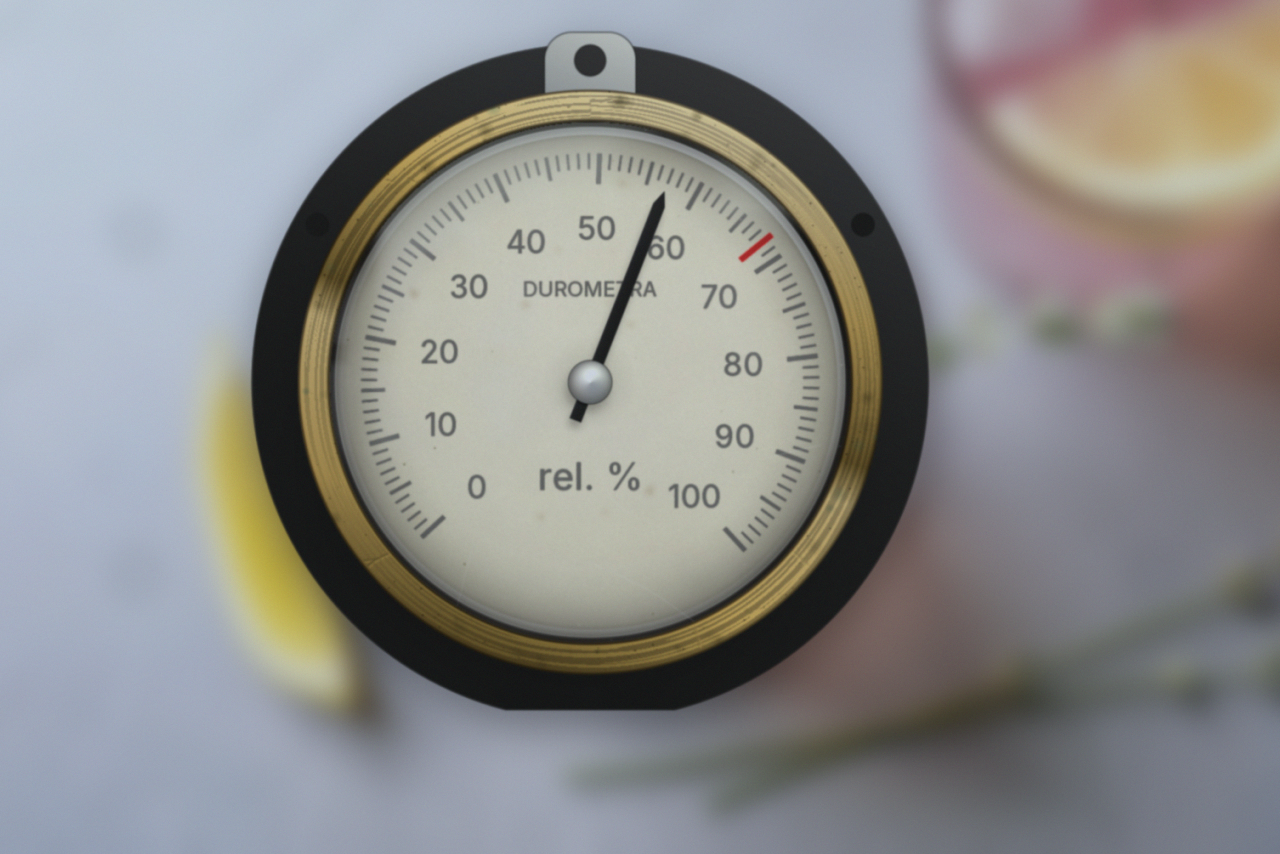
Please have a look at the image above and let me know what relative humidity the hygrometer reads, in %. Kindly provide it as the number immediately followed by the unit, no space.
57%
